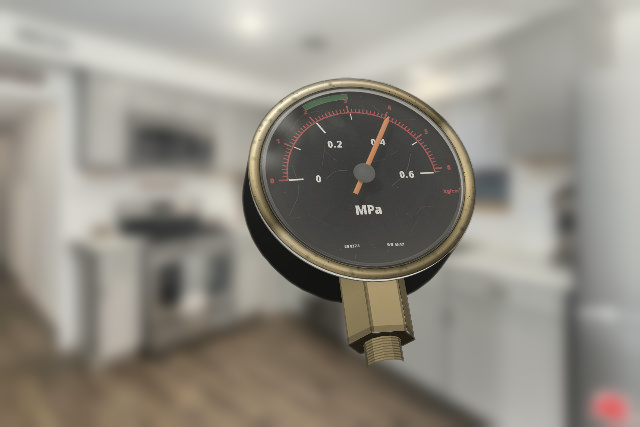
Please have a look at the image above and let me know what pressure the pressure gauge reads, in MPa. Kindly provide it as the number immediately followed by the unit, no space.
0.4MPa
